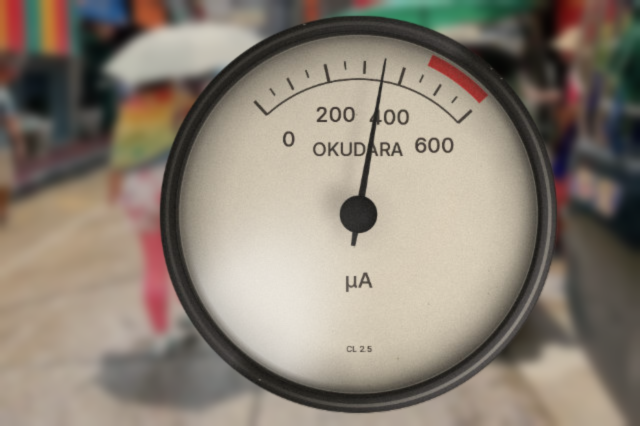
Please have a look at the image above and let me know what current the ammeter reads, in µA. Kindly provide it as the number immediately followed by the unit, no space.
350µA
